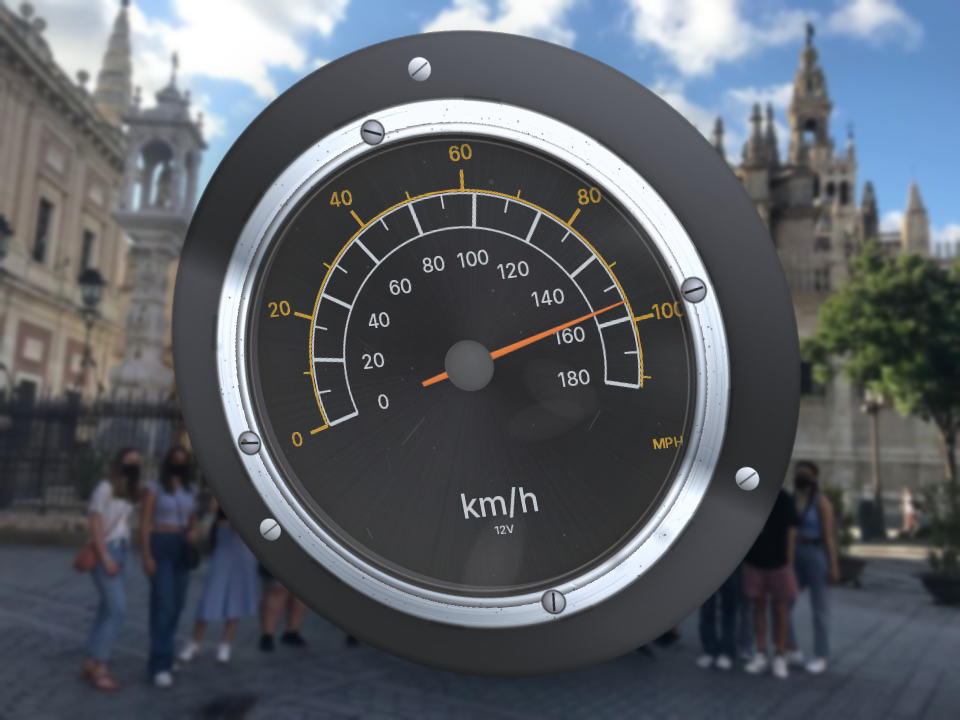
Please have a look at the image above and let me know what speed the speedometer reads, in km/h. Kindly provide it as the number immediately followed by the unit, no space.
155km/h
